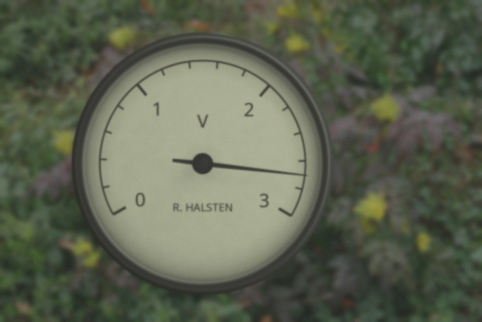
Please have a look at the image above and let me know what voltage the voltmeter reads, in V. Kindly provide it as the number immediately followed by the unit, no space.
2.7V
